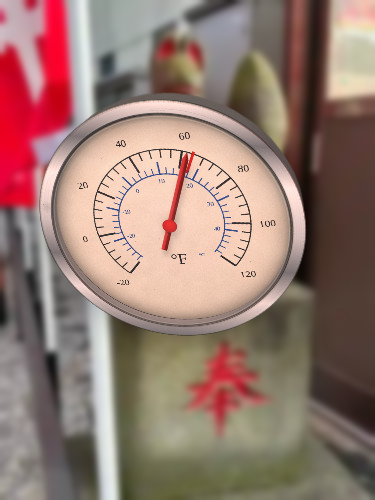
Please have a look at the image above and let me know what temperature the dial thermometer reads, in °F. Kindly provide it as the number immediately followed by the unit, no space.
62°F
